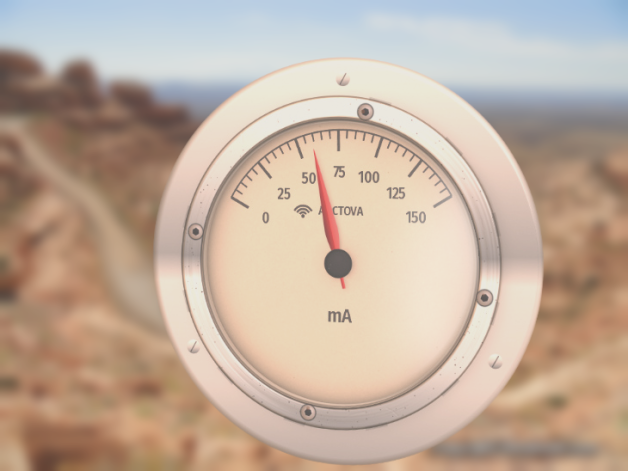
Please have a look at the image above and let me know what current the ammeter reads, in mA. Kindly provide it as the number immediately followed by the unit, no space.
60mA
